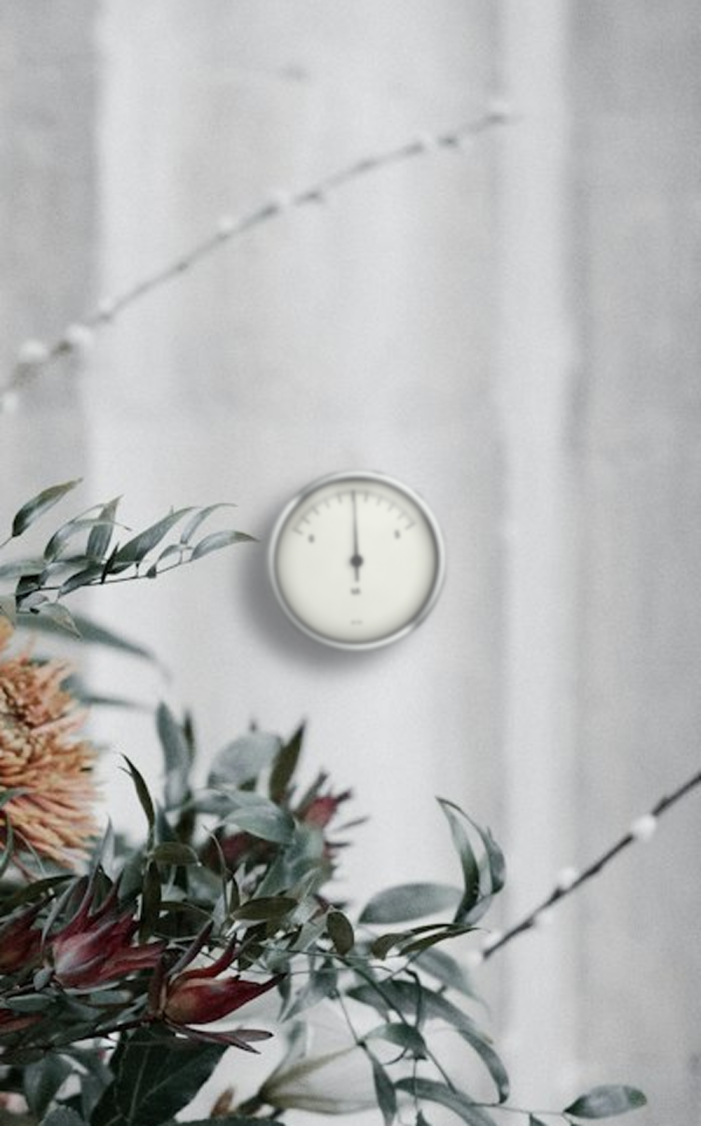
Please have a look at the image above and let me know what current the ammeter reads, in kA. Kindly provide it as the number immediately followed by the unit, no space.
2.5kA
